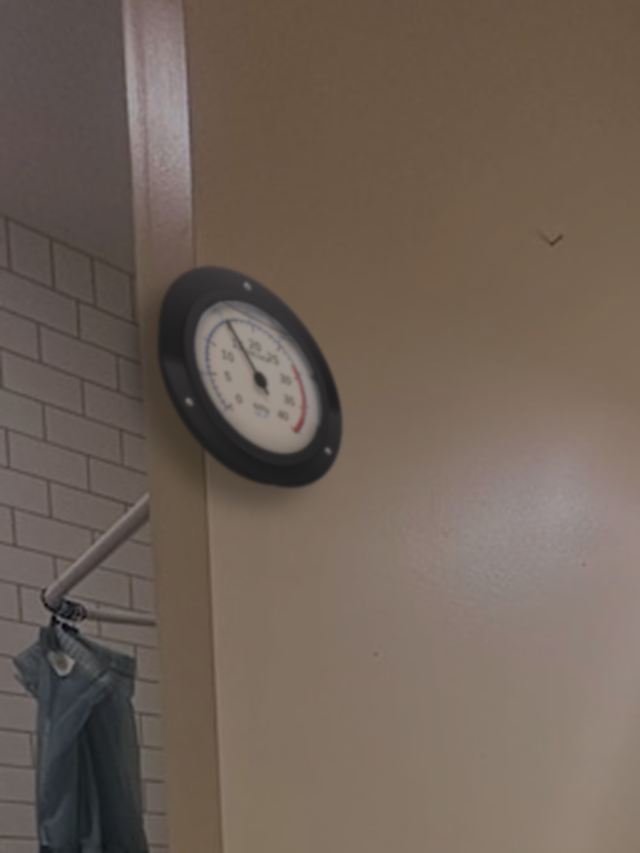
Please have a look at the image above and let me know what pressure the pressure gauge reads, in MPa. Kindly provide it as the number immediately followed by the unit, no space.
15MPa
